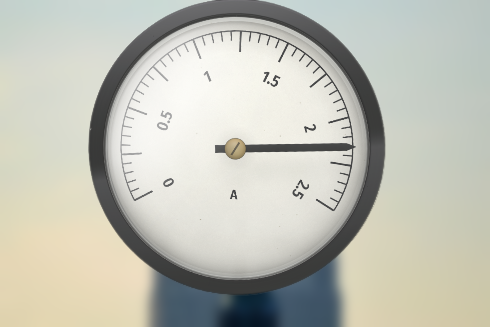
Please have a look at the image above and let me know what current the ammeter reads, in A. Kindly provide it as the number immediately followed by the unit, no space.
2.15A
